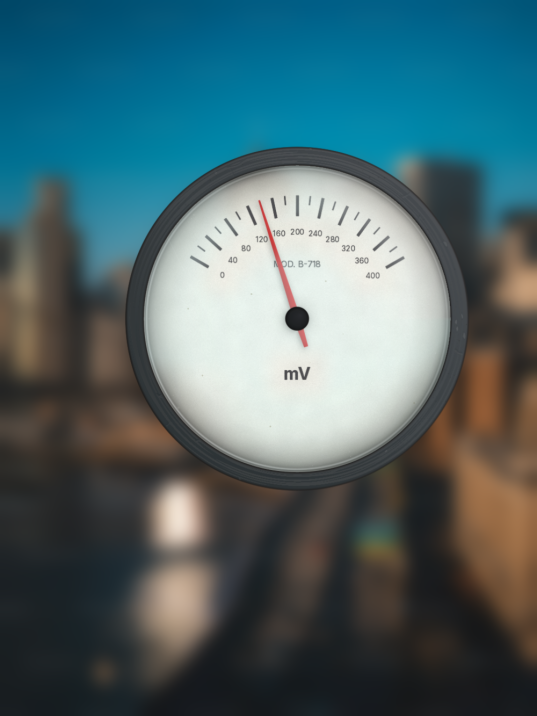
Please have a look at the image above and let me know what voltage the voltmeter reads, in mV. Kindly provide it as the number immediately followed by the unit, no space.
140mV
